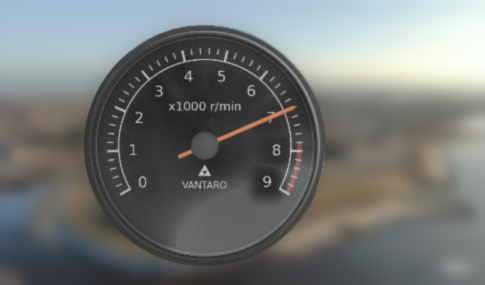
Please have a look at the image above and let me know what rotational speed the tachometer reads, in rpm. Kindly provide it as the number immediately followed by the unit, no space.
7000rpm
